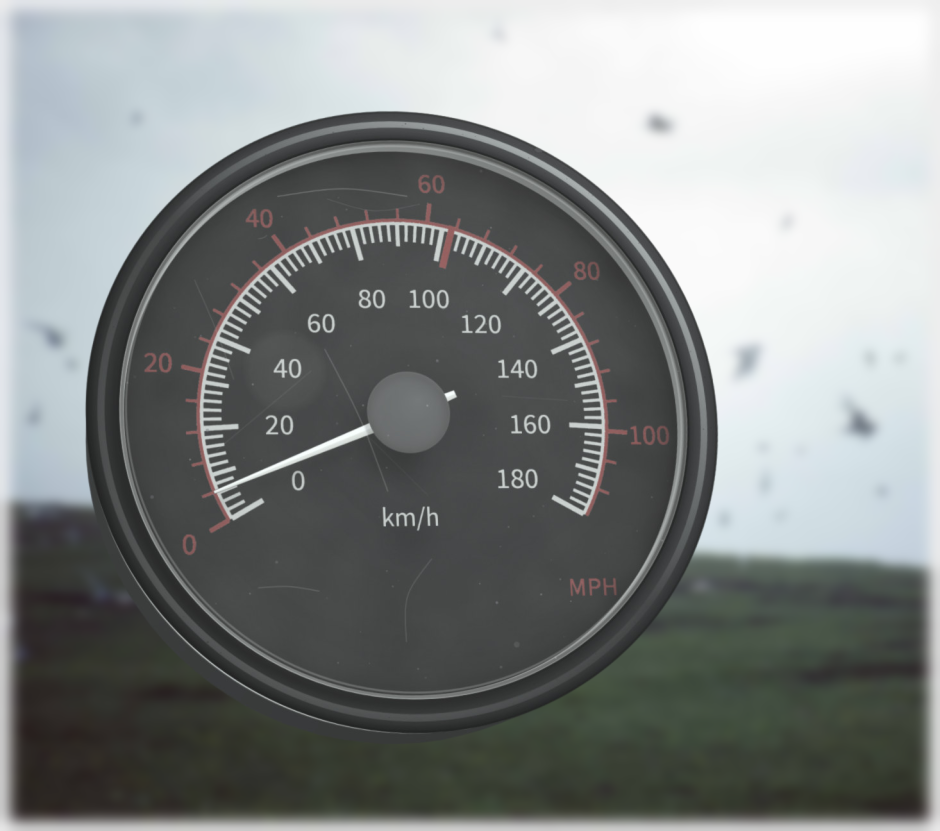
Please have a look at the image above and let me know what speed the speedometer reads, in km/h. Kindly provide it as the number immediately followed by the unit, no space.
6km/h
